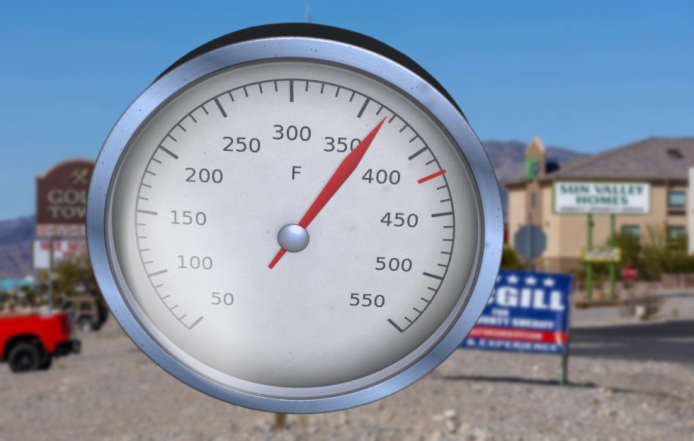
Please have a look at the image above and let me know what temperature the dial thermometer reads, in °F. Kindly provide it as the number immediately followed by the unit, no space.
365°F
